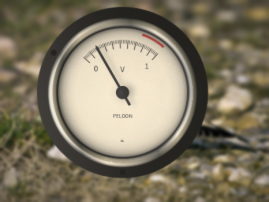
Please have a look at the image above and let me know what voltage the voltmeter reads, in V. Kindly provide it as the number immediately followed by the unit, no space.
0.2V
